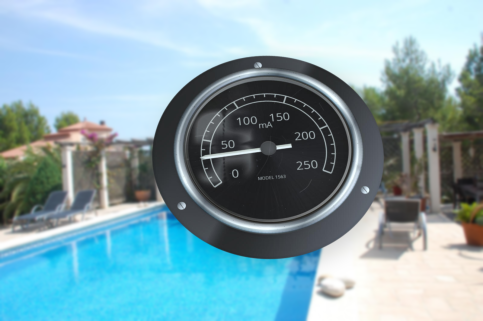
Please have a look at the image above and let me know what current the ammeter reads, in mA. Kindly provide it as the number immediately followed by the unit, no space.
30mA
